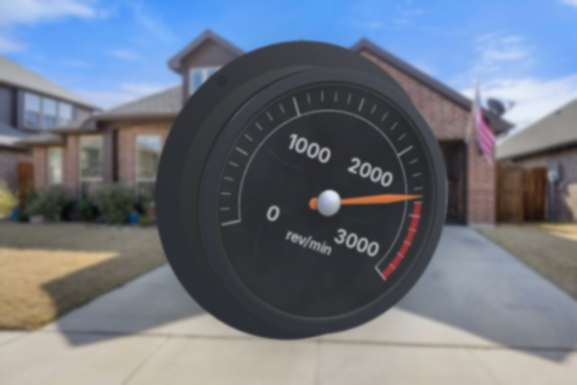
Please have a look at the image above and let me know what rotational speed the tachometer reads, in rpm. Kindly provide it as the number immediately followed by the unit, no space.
2350rpm
